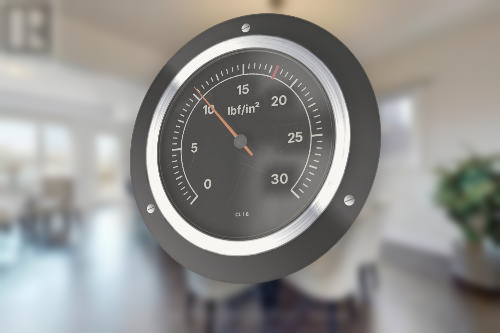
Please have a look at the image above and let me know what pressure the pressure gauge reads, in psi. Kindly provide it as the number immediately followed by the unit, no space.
10.5psi
